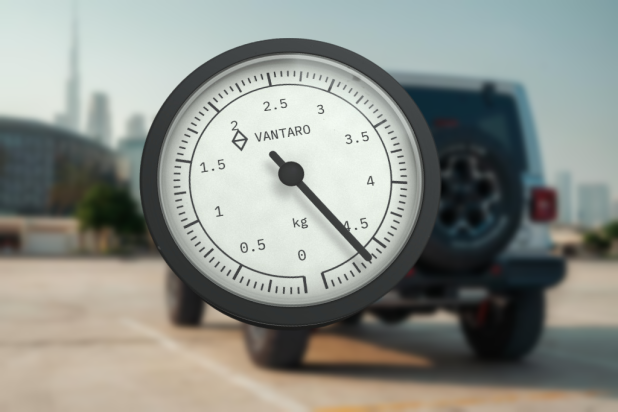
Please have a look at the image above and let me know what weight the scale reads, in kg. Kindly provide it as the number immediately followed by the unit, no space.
4.65kg
